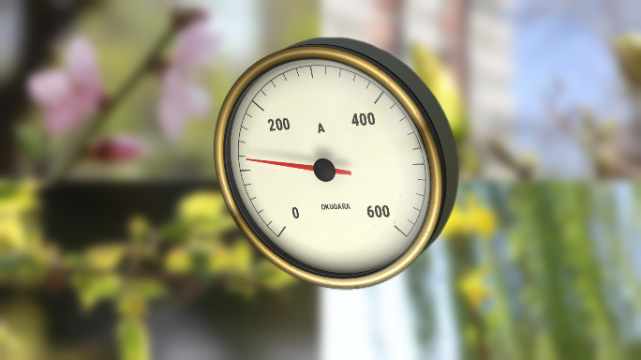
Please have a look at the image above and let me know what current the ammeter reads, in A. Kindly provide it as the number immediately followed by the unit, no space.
120A
